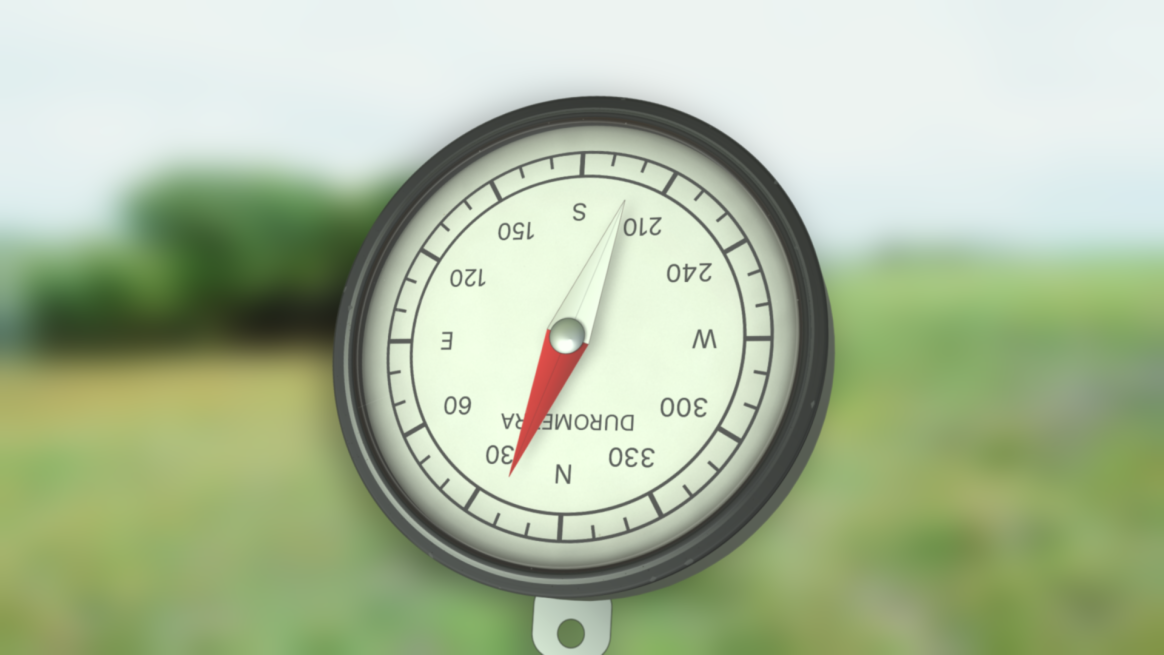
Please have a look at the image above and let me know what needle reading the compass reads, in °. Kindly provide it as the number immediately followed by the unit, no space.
20°
